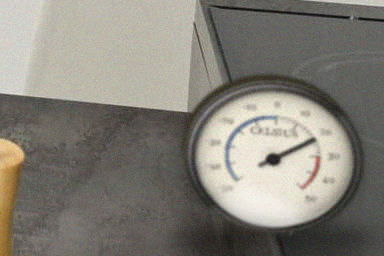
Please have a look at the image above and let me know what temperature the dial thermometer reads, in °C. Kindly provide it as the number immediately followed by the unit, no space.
20°C
